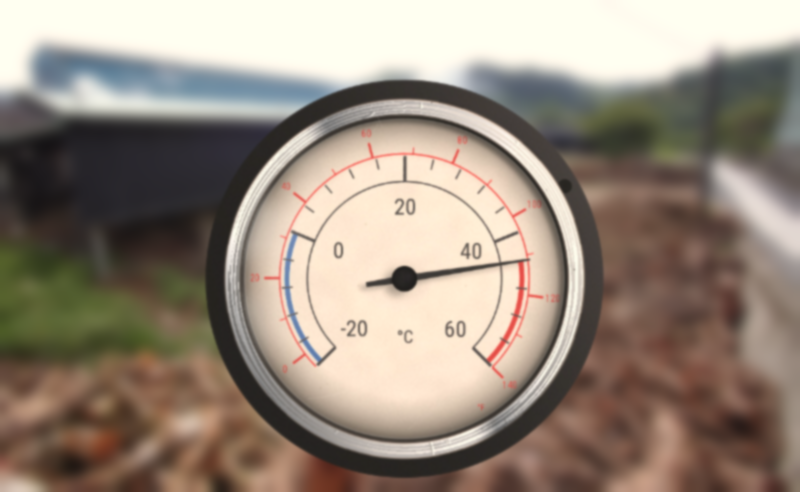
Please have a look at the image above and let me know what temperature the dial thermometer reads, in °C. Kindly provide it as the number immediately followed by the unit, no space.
44°C
